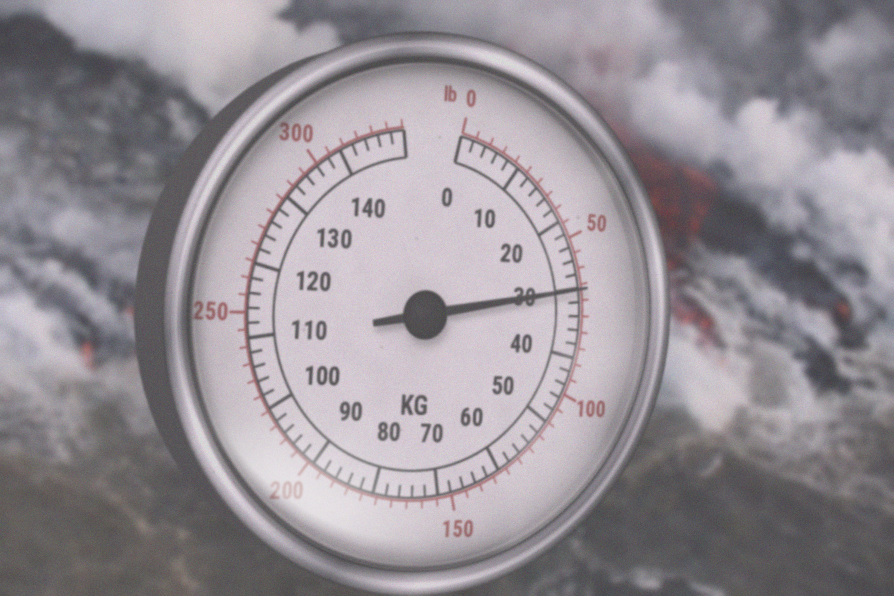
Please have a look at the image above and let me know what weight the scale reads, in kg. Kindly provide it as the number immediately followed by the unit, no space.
30kg
